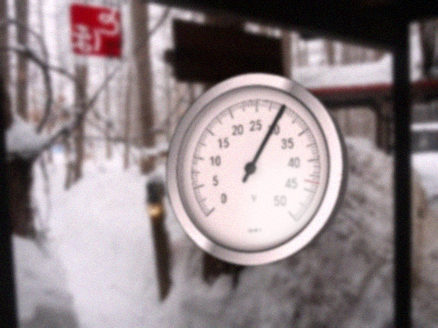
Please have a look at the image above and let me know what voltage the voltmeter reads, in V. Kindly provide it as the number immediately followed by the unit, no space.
30V
